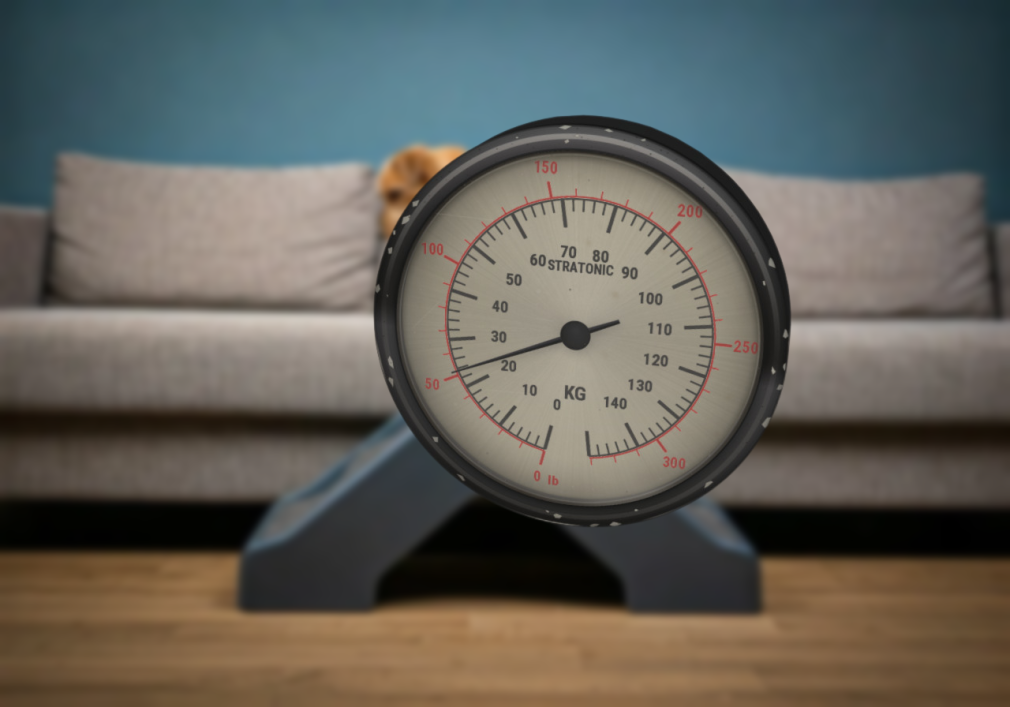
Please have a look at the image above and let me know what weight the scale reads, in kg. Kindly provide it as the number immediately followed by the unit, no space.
24kg
